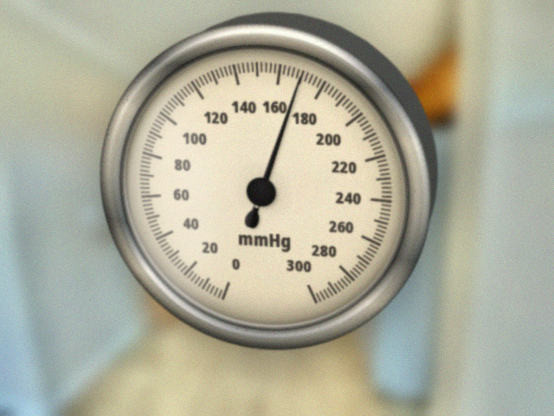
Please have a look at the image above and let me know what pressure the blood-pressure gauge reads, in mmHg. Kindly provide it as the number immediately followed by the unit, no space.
170mmHg
